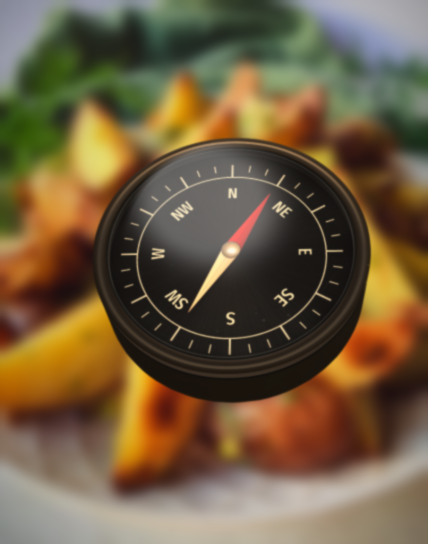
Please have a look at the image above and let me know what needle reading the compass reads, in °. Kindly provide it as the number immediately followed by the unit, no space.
30°
